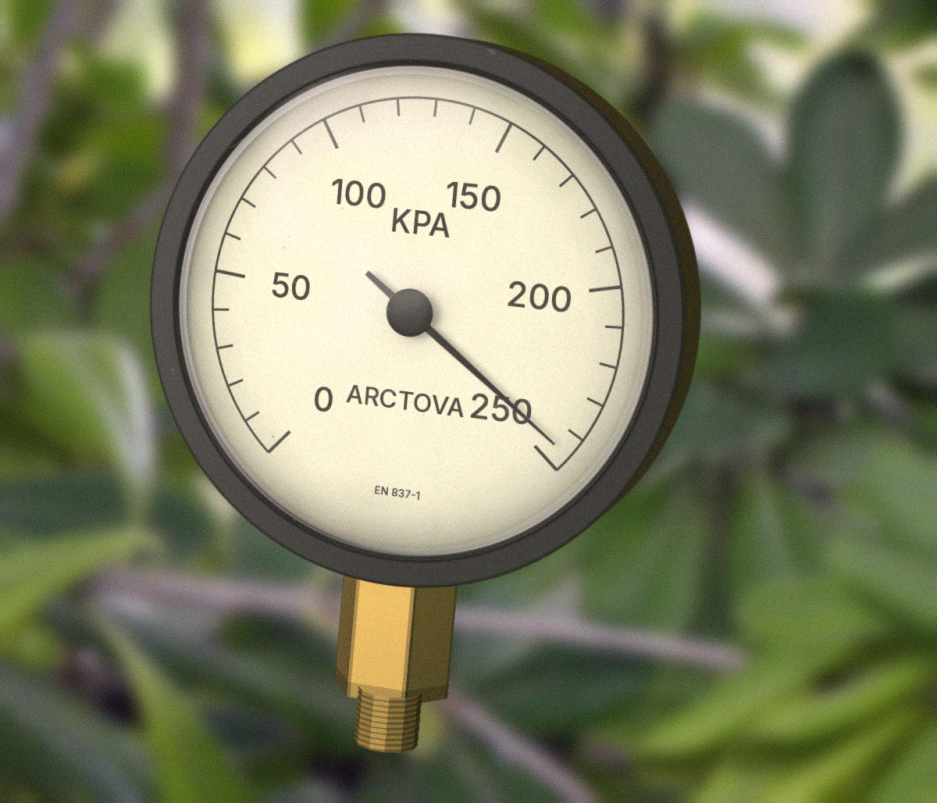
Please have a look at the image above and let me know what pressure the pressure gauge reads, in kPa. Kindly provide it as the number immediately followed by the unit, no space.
245kPa
